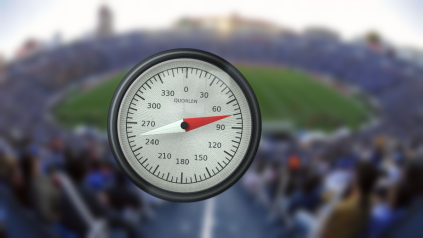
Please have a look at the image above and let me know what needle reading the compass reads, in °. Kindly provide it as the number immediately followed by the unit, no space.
75°
